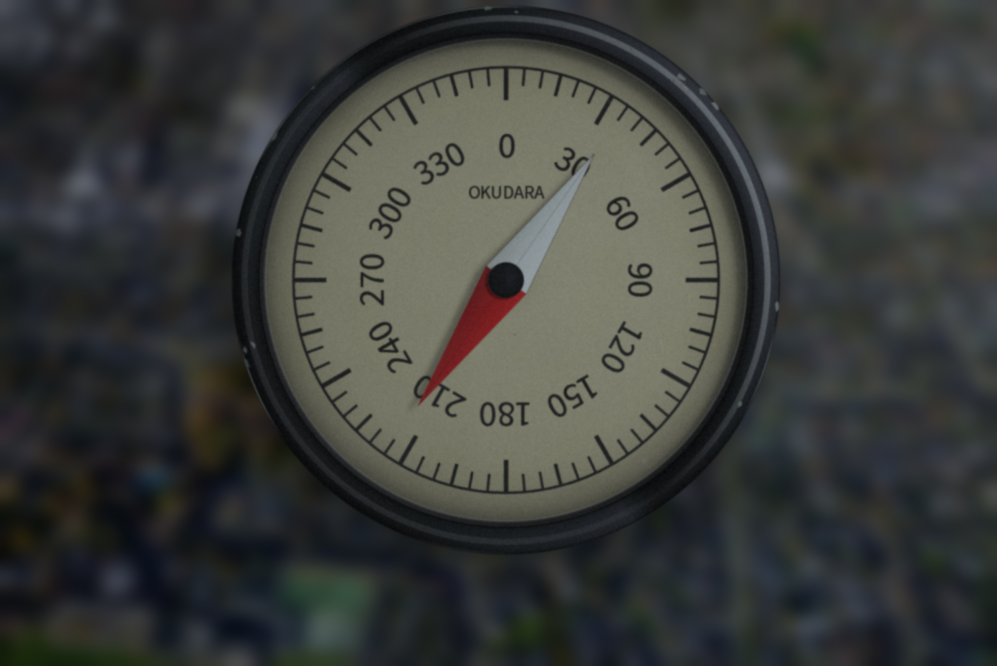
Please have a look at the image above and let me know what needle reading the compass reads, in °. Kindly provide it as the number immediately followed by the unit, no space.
215°
